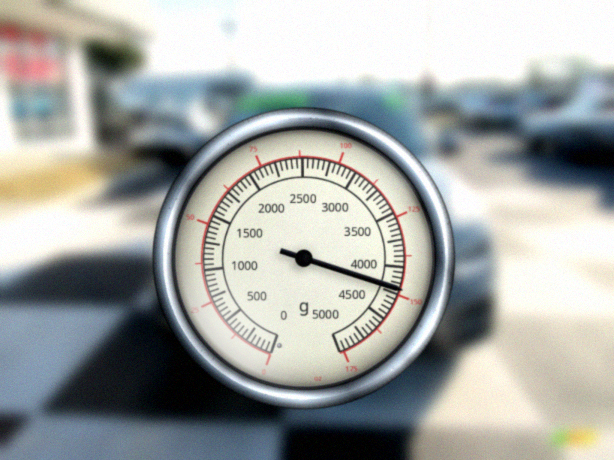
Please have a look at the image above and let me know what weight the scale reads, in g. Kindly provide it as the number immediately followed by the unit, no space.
4200g
